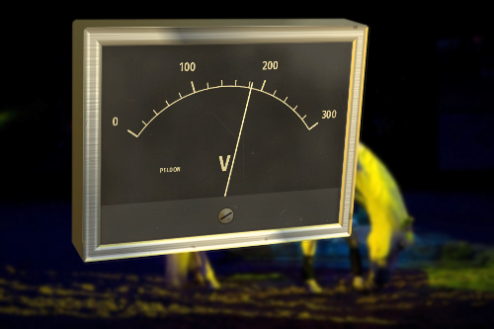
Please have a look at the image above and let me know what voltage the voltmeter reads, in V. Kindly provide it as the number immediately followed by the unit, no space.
180V
